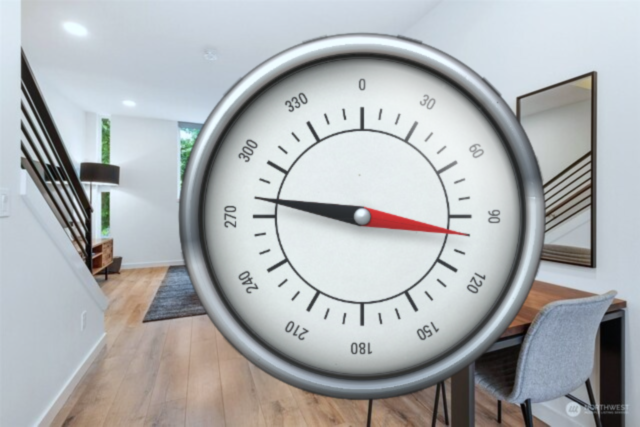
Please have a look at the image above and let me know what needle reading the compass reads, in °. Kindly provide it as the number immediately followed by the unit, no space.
100°
